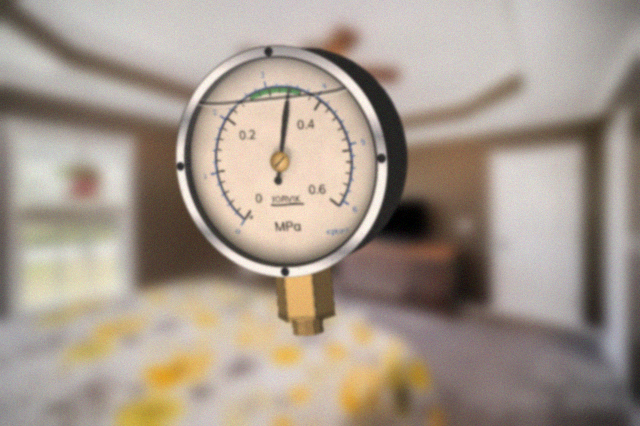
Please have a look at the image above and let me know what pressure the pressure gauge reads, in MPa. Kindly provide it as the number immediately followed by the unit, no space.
0.34MPa
